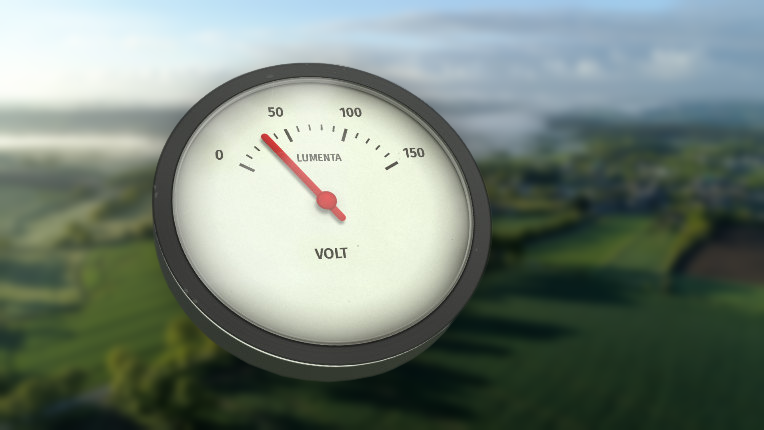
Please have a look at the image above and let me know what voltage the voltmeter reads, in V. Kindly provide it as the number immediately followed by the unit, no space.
30V
